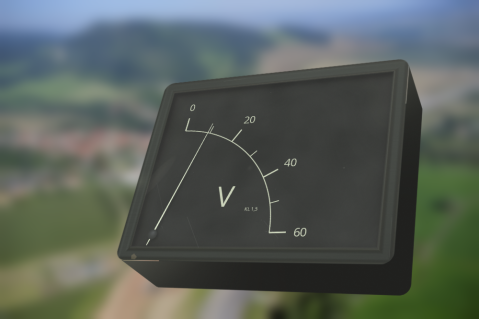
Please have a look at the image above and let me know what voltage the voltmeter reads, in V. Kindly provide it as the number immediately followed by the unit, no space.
10V
